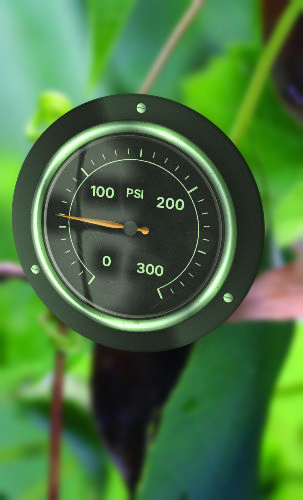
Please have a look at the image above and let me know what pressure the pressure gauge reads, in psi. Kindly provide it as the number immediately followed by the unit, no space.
60psi
